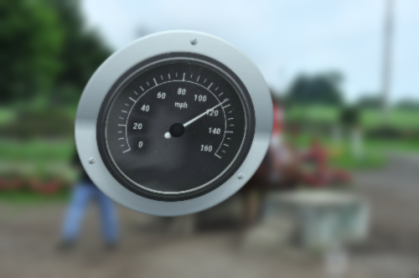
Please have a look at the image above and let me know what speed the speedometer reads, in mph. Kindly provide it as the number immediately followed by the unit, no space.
115mph
